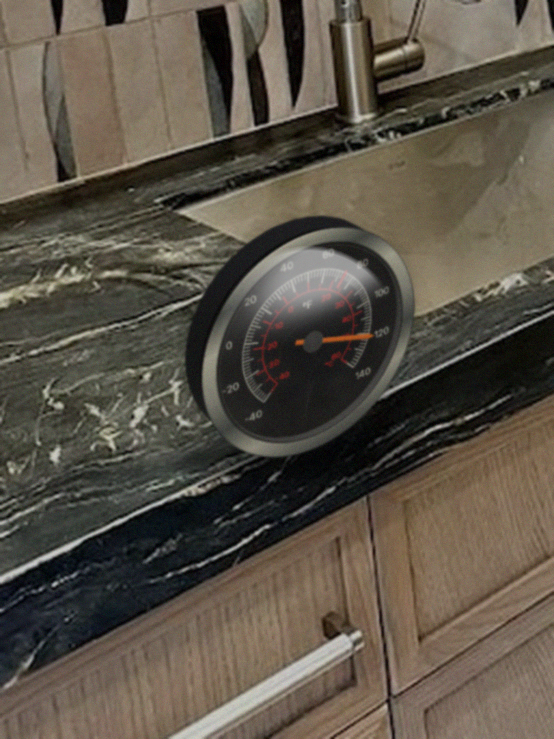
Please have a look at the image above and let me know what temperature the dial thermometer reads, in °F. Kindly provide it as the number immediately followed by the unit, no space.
120°F
